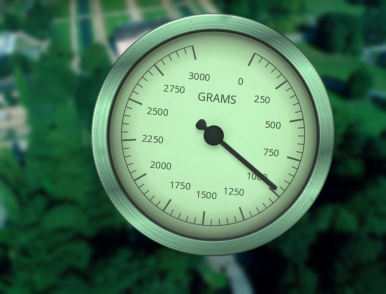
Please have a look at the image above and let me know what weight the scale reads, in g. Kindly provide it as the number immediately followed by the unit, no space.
975g
